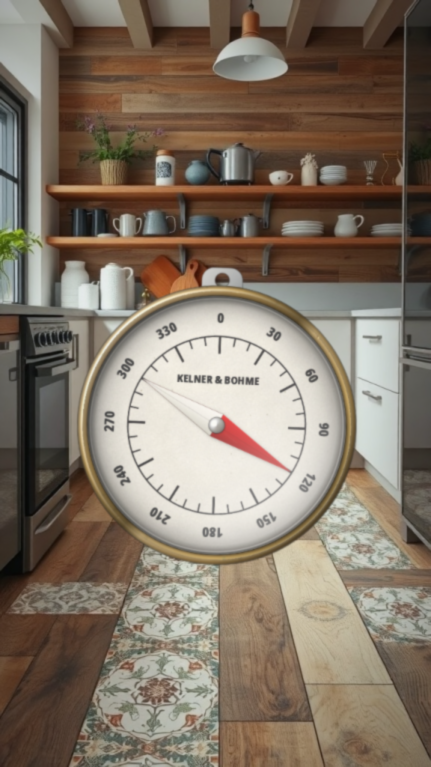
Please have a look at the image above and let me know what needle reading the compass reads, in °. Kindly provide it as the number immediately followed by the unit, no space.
120°
